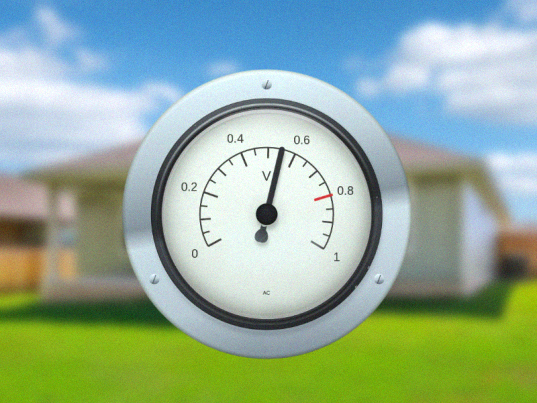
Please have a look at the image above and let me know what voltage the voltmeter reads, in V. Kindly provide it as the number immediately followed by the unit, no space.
0.55V
